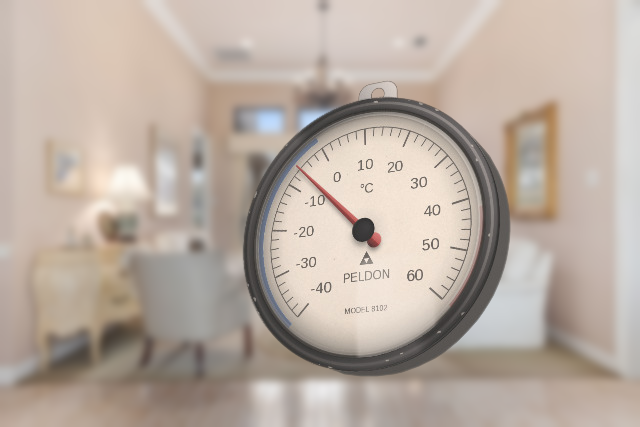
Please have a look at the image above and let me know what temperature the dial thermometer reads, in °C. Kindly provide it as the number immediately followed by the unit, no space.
-6°C
